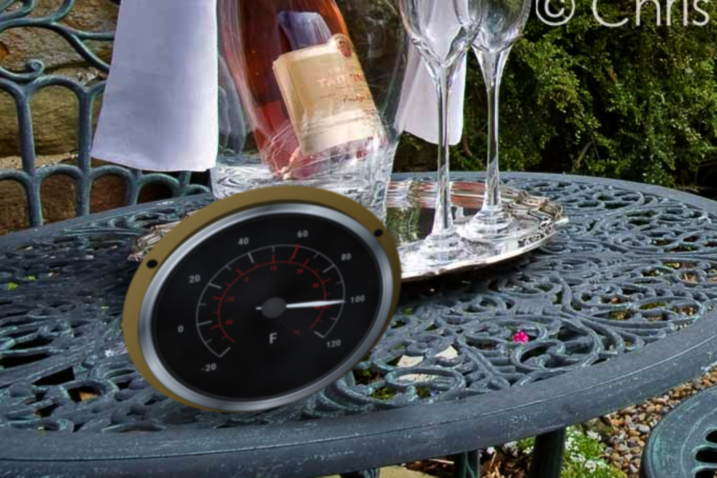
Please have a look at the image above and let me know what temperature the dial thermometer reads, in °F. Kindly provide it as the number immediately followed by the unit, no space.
100°F
